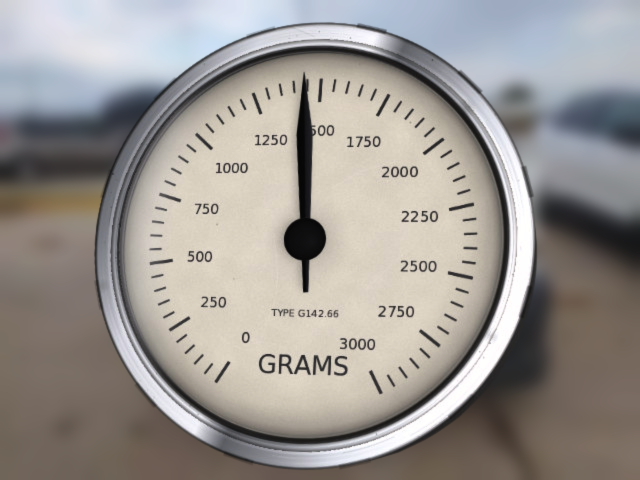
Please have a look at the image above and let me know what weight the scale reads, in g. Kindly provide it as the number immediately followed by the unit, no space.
1450g
